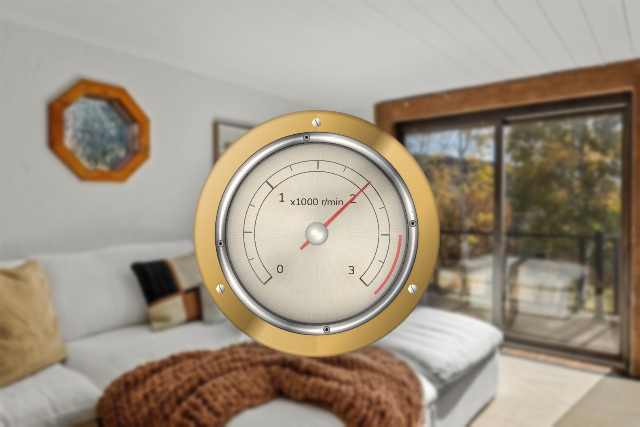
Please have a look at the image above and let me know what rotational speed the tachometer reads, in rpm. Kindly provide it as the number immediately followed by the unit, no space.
2000rpm
